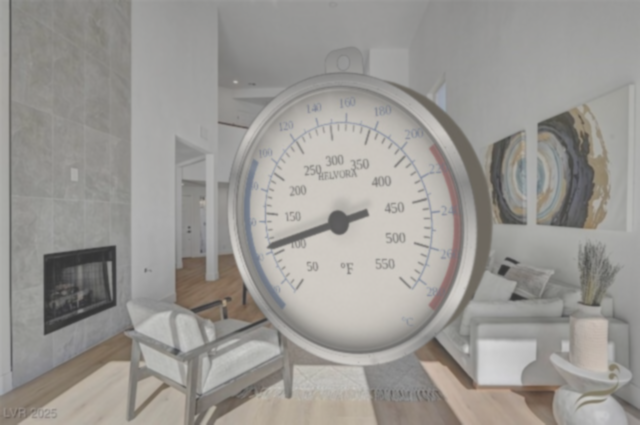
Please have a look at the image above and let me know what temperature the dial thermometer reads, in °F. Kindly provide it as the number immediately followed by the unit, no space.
110°F
